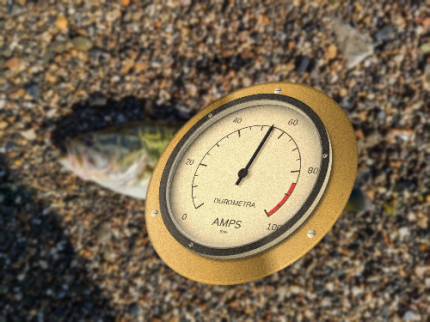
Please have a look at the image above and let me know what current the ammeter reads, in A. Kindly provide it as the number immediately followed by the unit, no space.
55A
